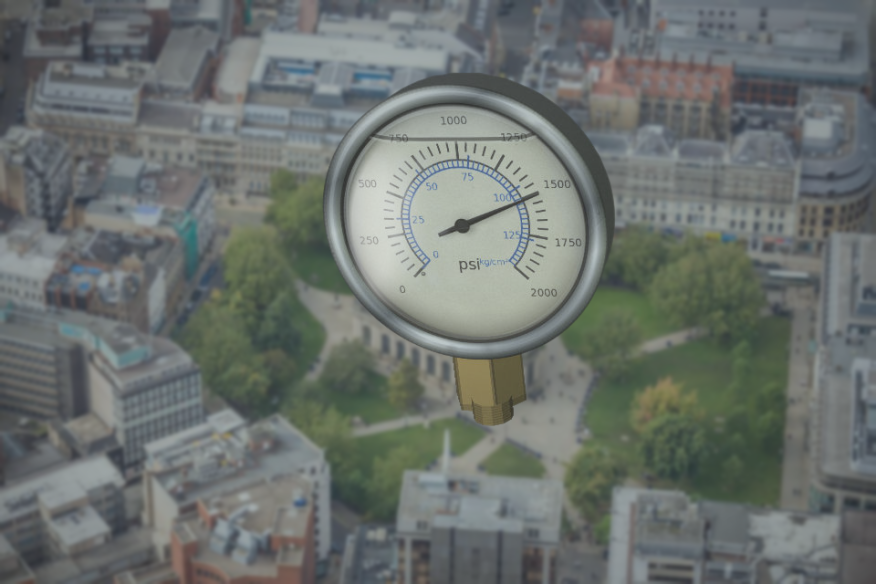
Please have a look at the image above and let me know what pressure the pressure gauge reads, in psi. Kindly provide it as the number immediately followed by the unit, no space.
1500psi
